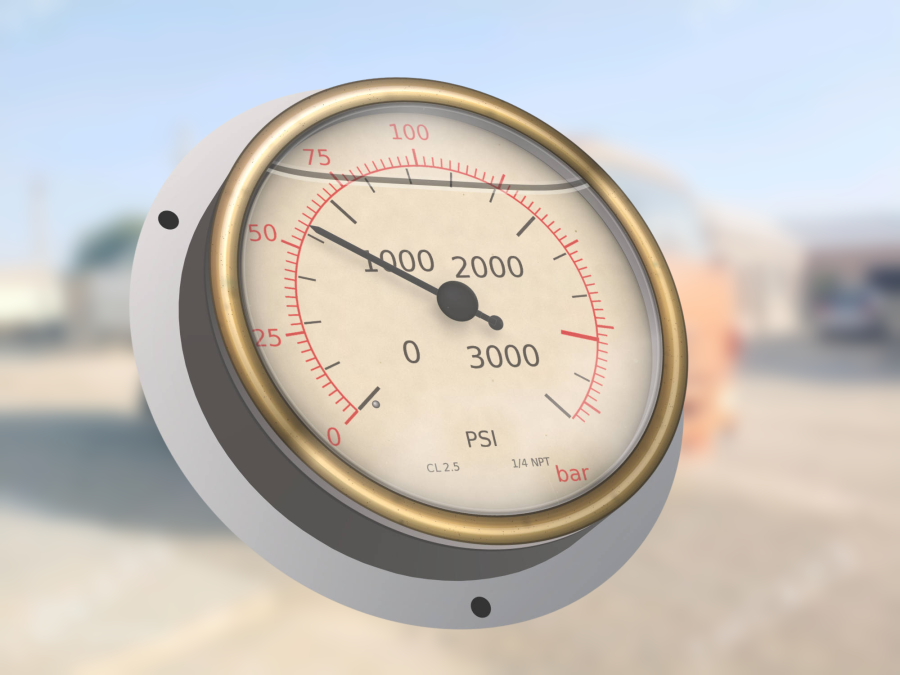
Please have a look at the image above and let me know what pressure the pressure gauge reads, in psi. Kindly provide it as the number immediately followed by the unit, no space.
800psi
